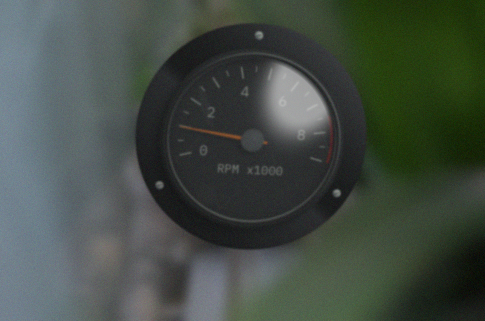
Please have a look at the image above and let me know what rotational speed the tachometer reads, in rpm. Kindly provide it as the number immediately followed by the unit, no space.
1000rpm
